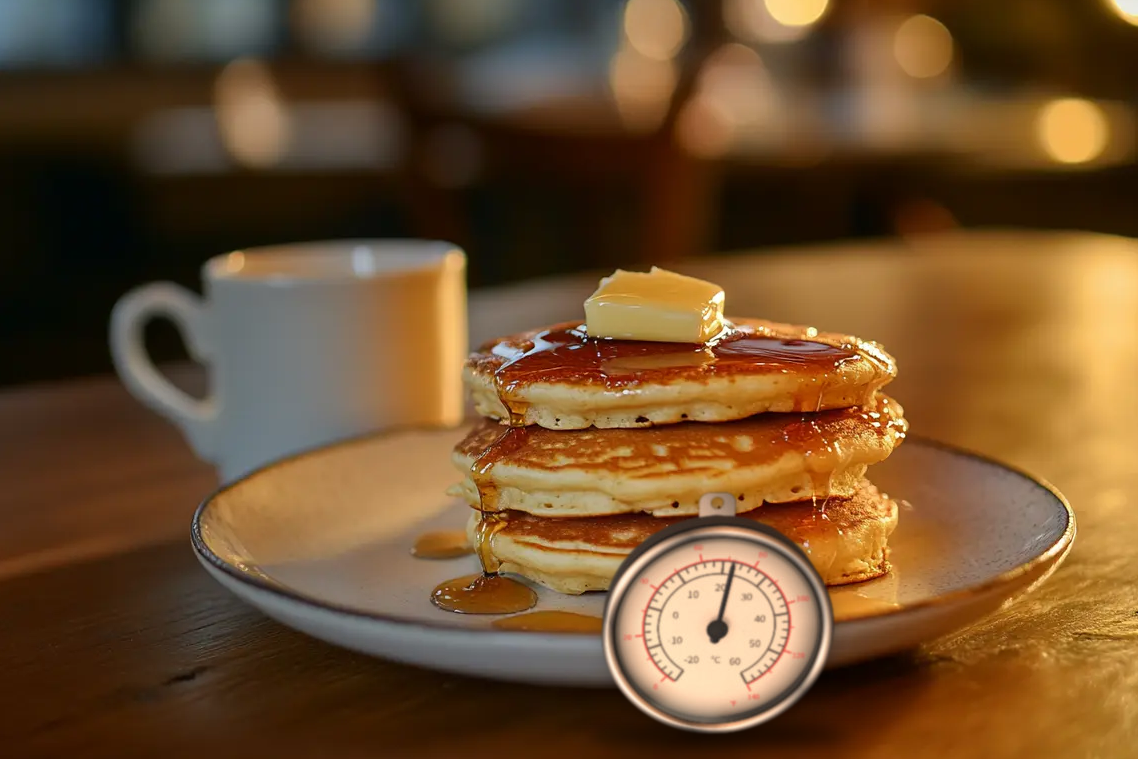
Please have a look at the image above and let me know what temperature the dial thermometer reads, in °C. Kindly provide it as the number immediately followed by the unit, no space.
22°C
